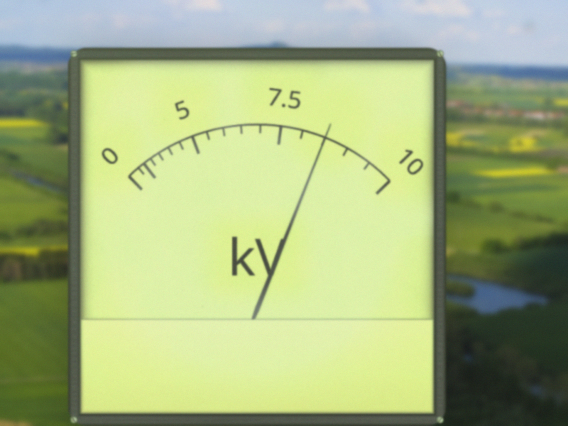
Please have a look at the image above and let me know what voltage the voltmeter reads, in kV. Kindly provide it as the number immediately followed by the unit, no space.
8.5kV
